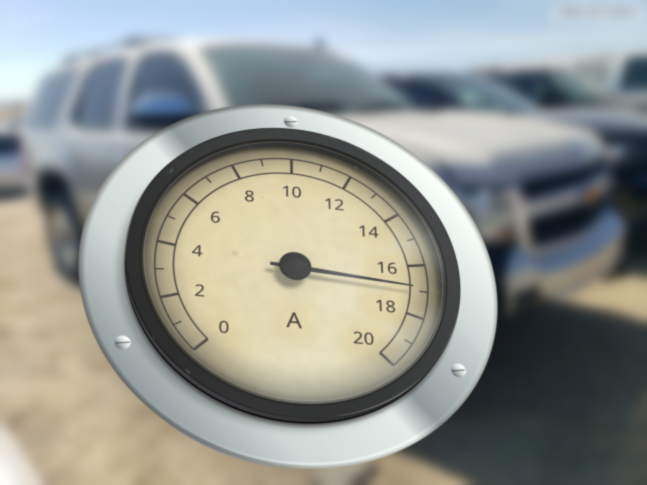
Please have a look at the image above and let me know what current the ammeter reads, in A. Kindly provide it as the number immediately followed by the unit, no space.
17A
